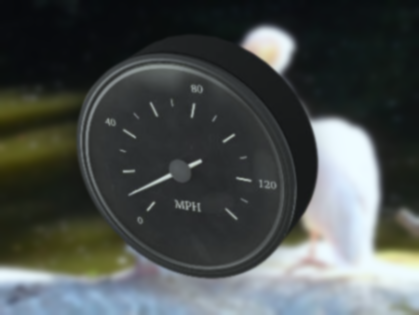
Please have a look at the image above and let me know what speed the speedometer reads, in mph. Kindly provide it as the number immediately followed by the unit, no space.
10mph
